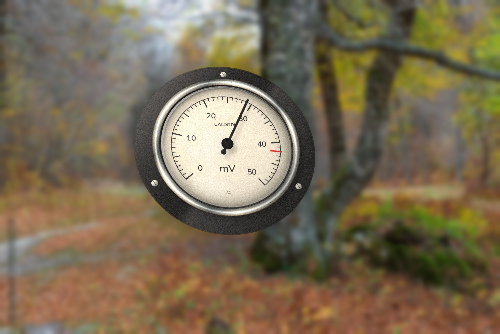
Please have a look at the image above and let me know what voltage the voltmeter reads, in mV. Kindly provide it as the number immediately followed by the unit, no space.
29mV
